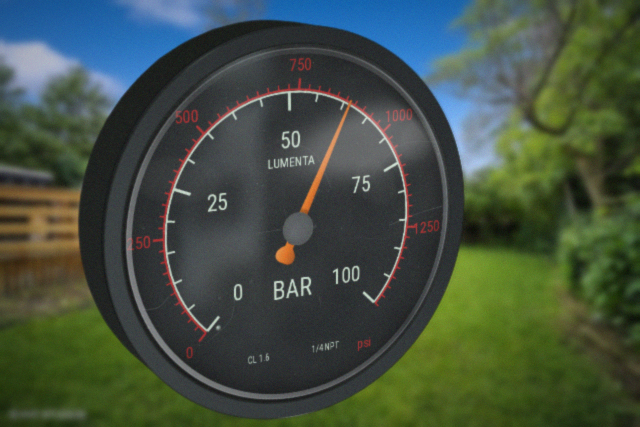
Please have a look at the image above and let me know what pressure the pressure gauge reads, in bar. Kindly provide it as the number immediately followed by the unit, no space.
60bar
